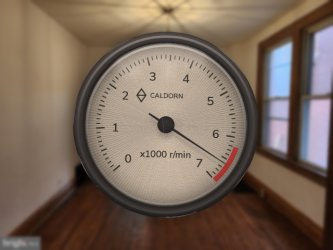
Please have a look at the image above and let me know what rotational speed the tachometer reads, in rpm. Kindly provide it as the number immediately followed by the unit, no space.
6600rpm
